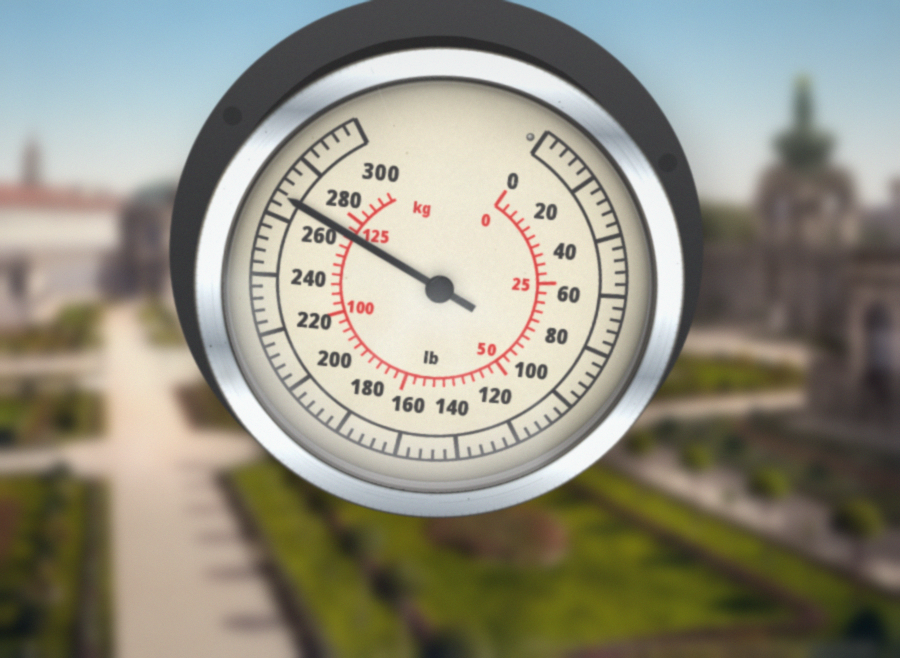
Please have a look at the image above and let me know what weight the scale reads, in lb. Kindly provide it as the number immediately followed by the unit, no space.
268lb
